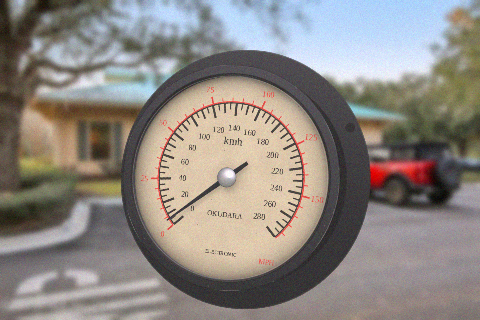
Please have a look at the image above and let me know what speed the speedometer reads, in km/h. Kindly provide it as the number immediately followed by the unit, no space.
5km/h
